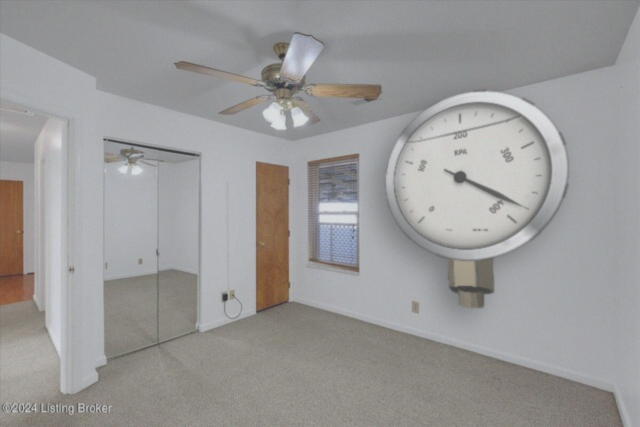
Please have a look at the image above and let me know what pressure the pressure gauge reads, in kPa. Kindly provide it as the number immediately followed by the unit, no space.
380kPa
